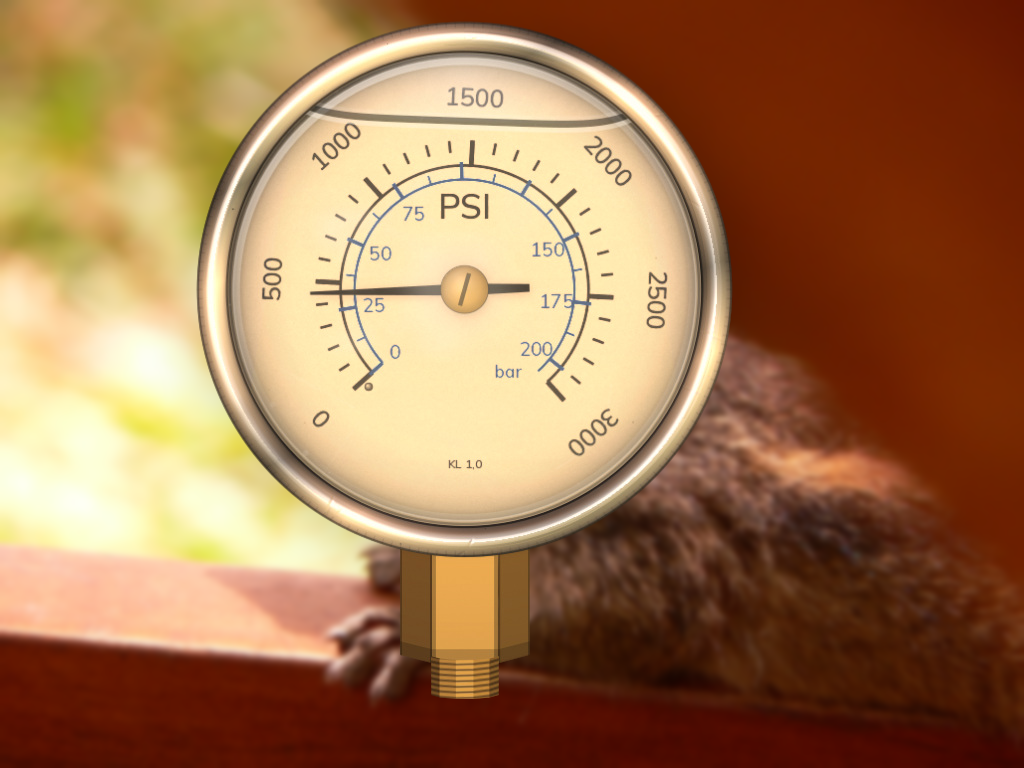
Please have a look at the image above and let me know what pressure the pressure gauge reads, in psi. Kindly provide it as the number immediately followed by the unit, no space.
450psi
